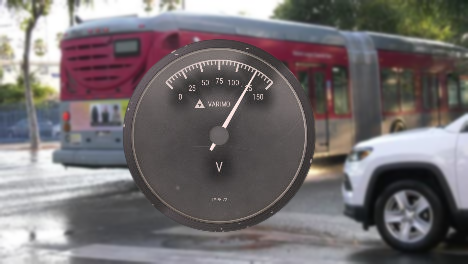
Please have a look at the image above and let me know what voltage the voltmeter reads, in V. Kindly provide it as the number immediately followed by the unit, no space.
125V
